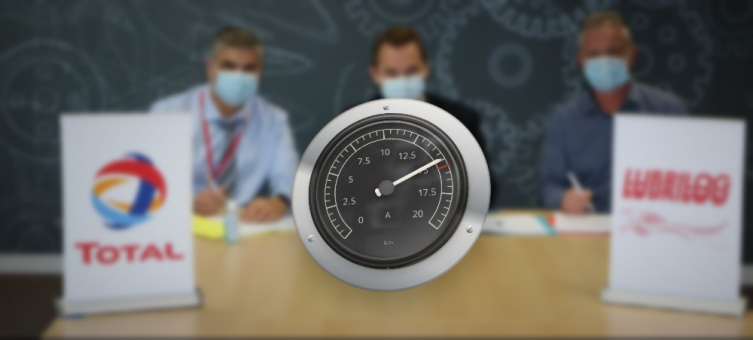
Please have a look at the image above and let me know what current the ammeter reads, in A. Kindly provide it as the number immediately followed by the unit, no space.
15A
